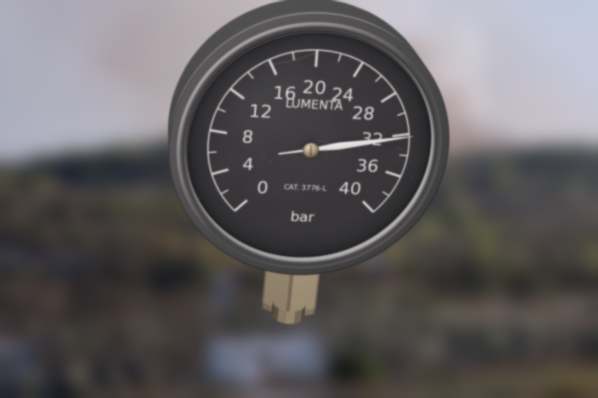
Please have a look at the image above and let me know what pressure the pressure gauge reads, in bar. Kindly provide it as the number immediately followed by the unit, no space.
32bar
